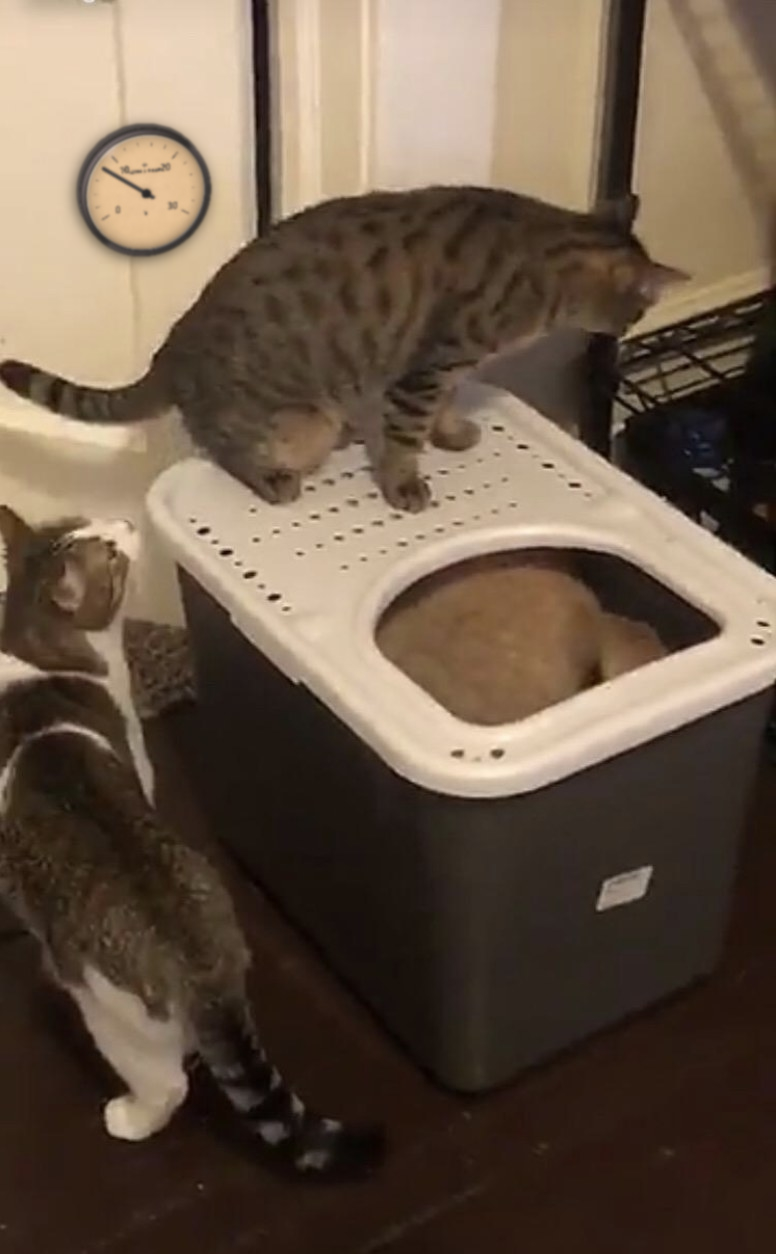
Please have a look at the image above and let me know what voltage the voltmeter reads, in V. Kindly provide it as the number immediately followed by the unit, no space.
8V
